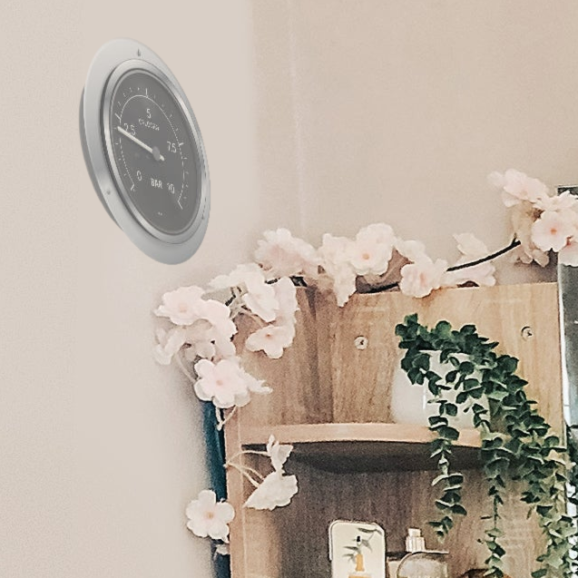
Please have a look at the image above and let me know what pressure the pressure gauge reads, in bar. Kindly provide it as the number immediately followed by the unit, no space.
2bar
